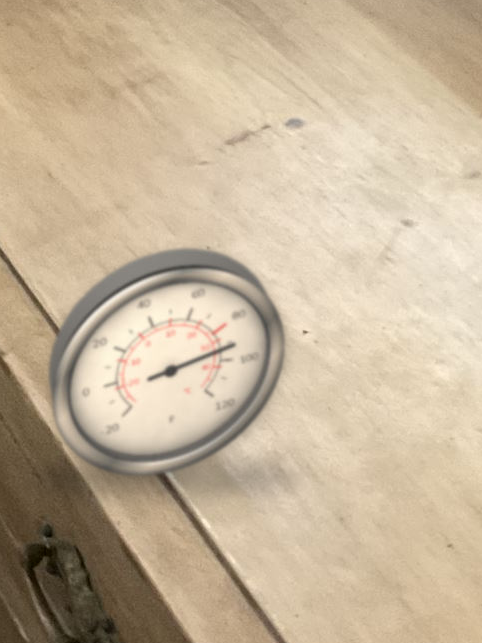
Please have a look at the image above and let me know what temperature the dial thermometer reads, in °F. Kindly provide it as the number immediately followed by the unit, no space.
90°F
